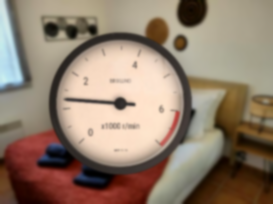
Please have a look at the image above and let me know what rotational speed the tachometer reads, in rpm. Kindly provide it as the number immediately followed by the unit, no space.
1250rpm
